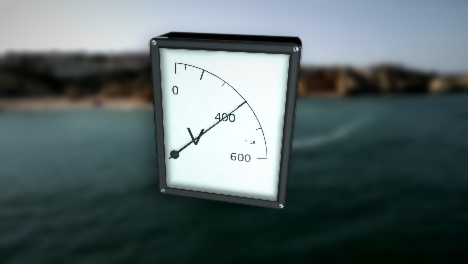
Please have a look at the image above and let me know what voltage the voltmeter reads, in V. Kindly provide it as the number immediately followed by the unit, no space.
400V
